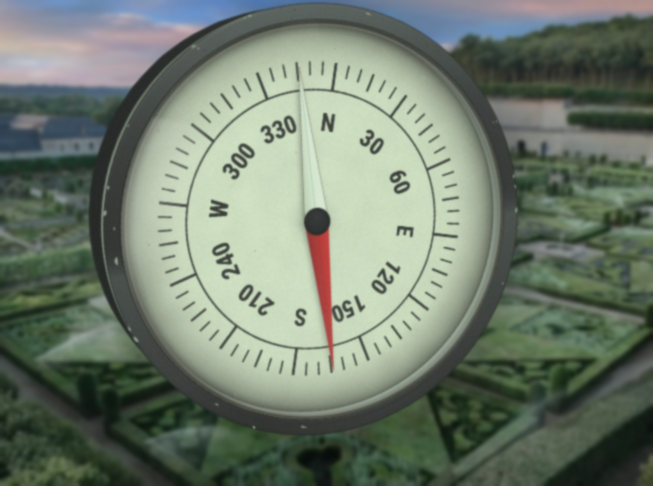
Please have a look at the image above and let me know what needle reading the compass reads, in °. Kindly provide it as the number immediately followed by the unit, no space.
165°
